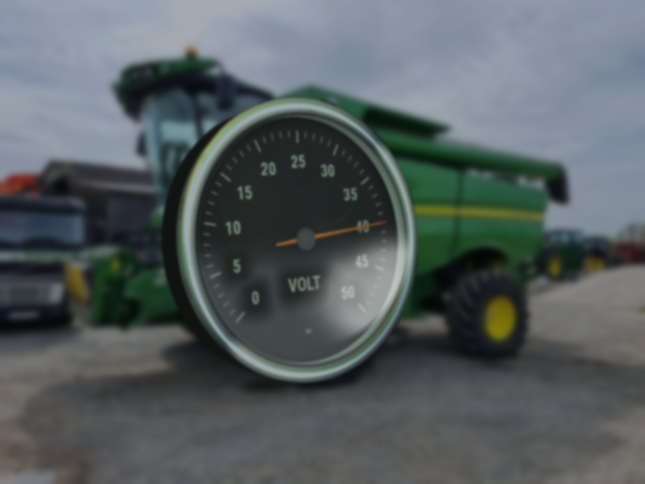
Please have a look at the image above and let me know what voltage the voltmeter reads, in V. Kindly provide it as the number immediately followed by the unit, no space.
40V
